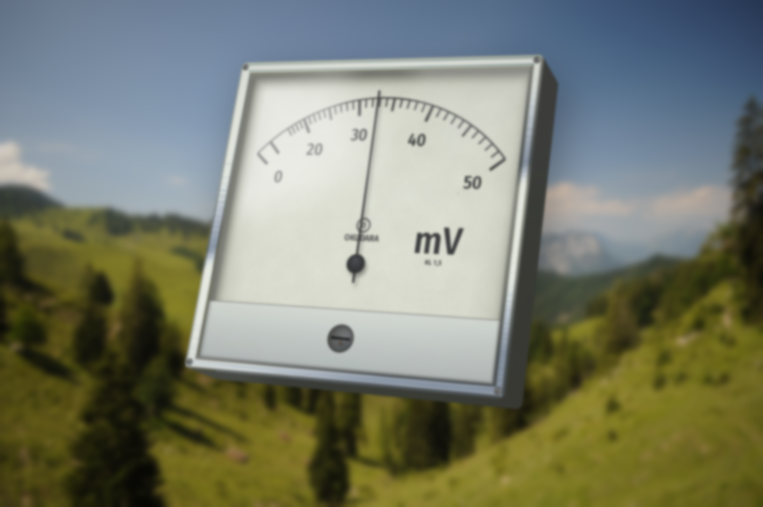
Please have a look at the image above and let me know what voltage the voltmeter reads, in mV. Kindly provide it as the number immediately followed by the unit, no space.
33mV
